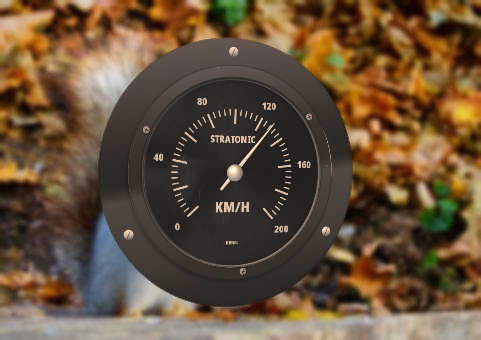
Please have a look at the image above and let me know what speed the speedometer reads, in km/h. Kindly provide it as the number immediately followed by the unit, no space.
128km/h
